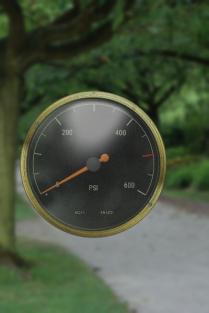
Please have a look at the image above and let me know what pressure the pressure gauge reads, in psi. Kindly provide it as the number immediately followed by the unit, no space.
0psi
